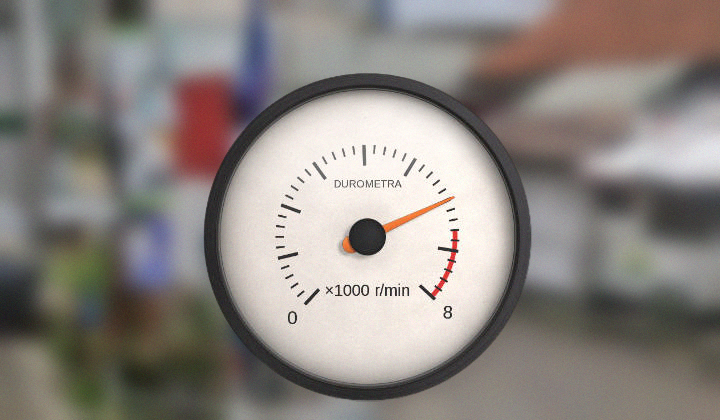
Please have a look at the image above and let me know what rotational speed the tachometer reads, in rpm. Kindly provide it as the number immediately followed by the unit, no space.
6000rpm
